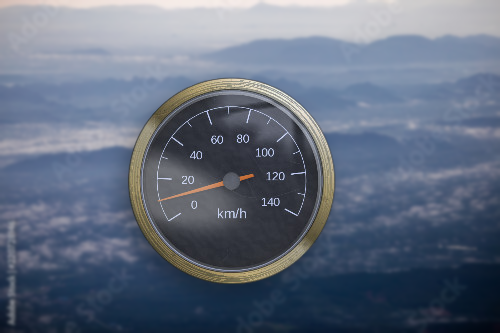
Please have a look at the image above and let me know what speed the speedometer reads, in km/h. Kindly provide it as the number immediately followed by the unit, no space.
10km/h
